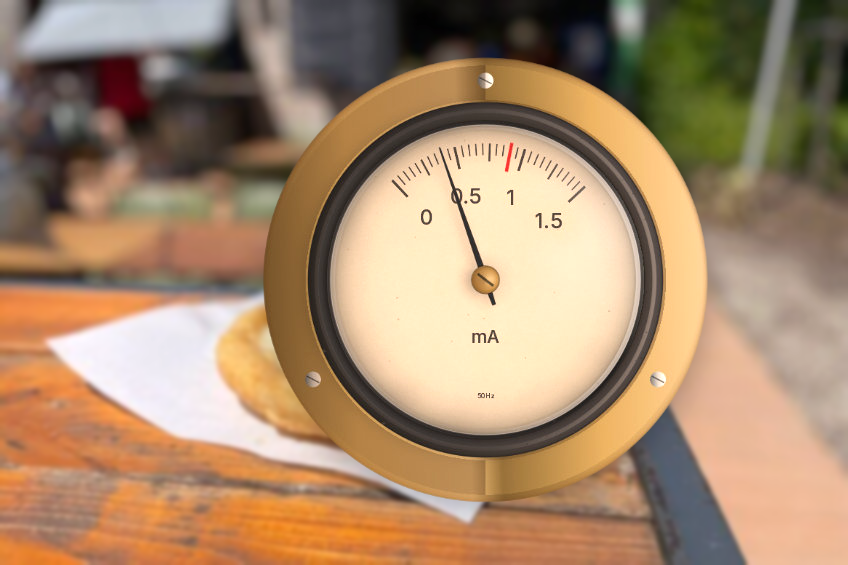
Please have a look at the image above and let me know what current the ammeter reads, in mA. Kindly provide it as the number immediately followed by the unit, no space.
0.4mA
